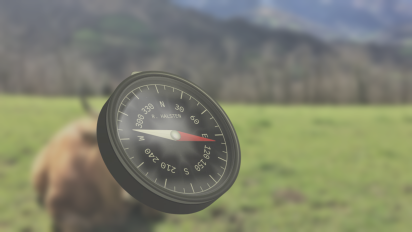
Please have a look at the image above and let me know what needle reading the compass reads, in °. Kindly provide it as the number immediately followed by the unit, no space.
100°
